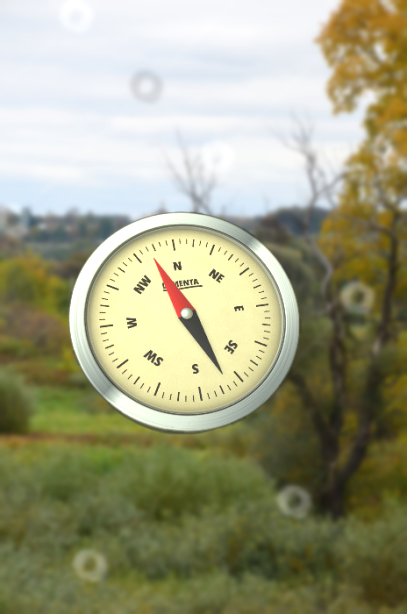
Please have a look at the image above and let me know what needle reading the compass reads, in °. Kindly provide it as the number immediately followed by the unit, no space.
340°
